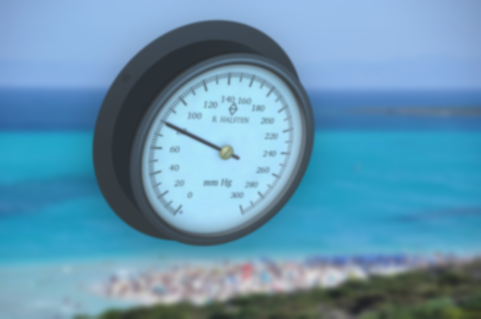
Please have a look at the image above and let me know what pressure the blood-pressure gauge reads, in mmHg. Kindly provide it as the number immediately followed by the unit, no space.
80mmHg
